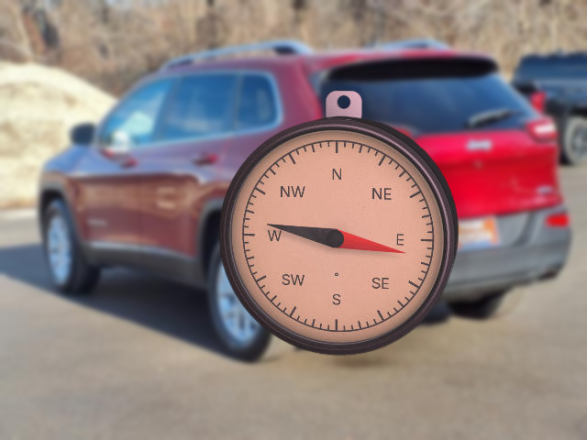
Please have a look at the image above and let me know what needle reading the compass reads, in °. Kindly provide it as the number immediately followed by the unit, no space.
100°
